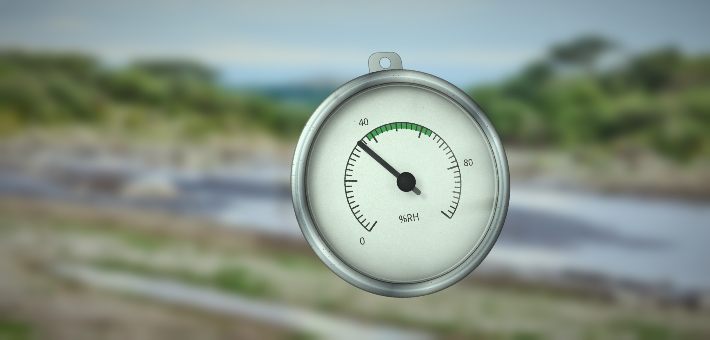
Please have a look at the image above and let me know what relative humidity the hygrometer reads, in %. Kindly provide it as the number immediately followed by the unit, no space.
34%
